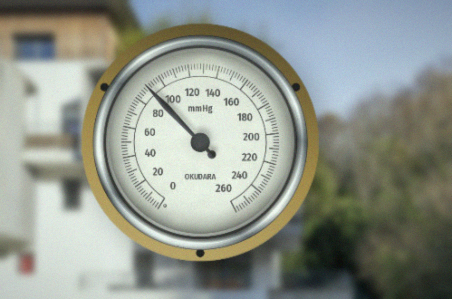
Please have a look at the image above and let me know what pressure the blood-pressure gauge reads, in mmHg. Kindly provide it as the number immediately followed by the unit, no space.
90mmHg
